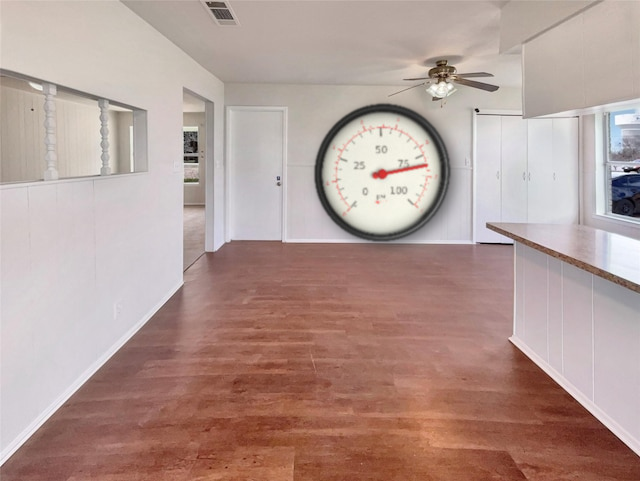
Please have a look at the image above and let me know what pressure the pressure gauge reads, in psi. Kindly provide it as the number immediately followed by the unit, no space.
80psi
